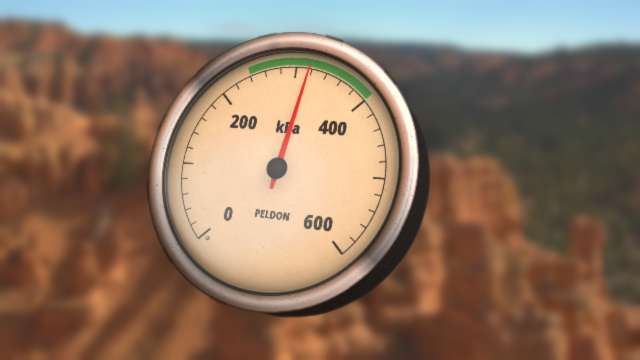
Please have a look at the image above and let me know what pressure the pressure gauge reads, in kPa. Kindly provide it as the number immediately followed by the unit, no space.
320kPa
